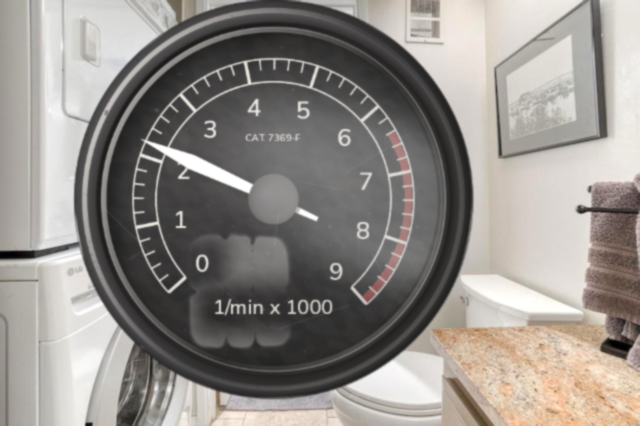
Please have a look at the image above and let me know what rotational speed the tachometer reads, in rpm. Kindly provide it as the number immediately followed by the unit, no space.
2200rpm
